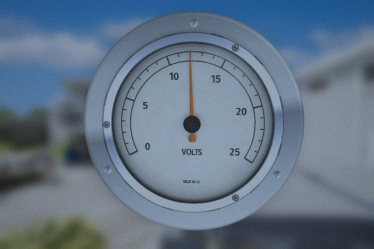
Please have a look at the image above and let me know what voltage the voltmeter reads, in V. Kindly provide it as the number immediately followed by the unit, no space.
12V
